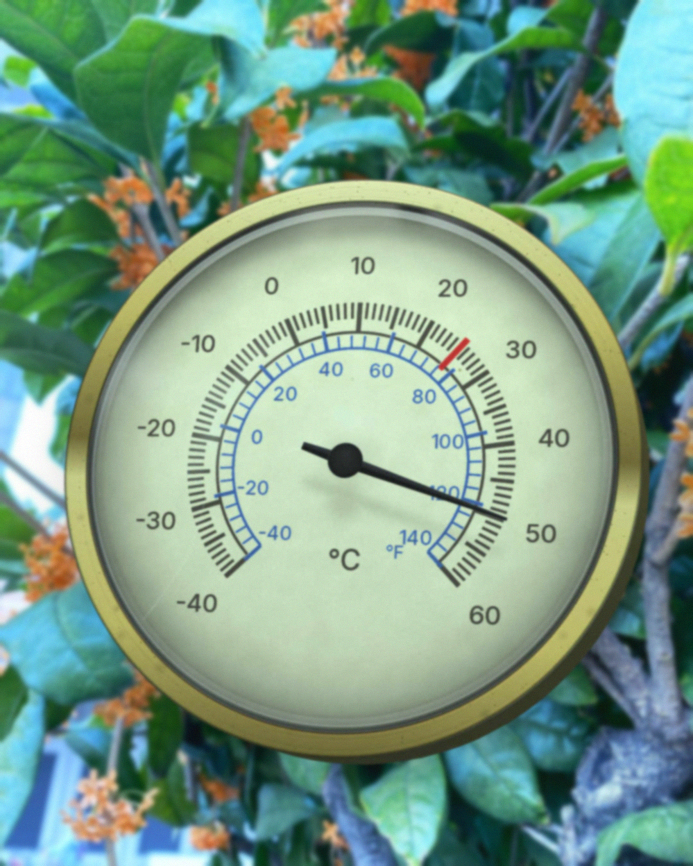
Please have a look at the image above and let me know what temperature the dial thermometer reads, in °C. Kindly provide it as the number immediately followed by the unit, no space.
50°C
